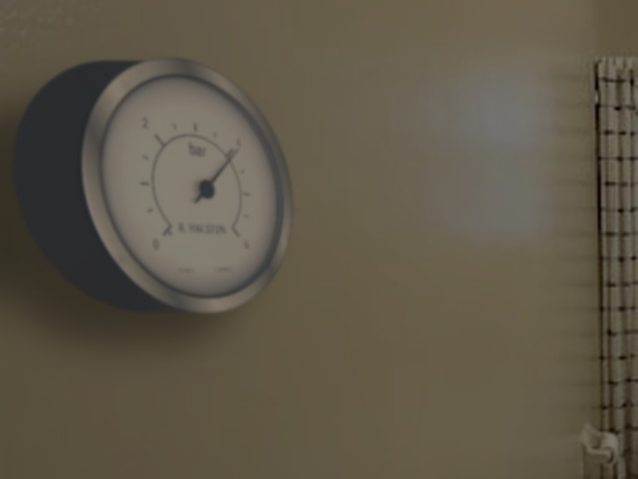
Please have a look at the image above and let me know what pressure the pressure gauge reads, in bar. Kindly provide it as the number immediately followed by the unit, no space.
4bar
